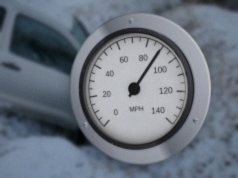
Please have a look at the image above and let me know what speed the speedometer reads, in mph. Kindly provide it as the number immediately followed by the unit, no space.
90mph
